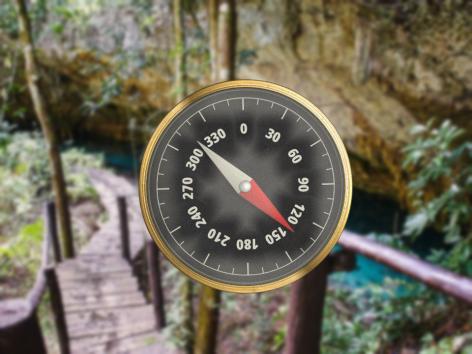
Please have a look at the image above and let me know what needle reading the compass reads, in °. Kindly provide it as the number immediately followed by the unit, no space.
135°
